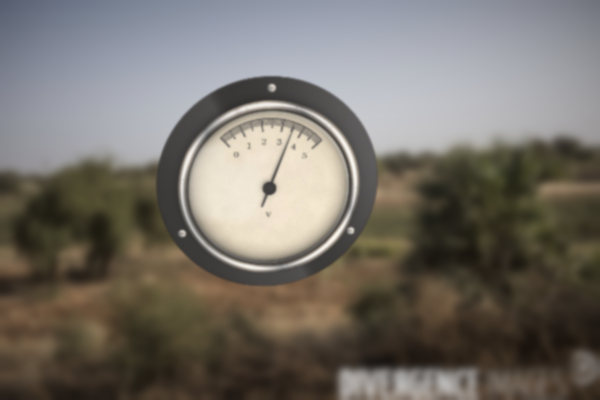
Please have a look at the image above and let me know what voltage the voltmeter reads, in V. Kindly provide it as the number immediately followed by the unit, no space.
3.5V
